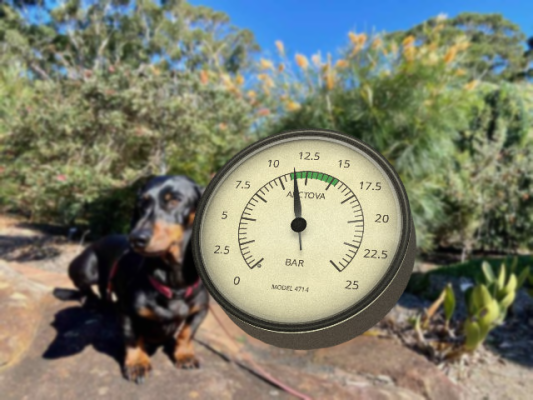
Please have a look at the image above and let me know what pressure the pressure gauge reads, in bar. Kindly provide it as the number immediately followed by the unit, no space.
11.5bar
